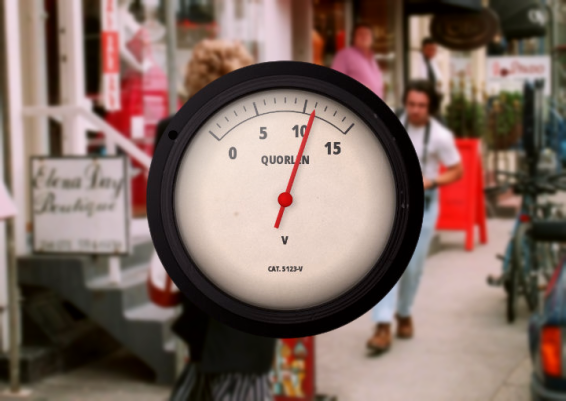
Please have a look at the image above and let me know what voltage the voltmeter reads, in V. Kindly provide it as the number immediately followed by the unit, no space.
11V
